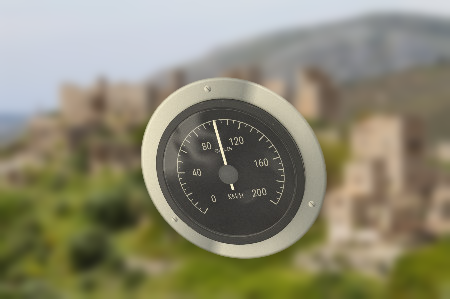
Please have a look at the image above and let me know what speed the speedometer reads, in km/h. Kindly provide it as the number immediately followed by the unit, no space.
100km/h
